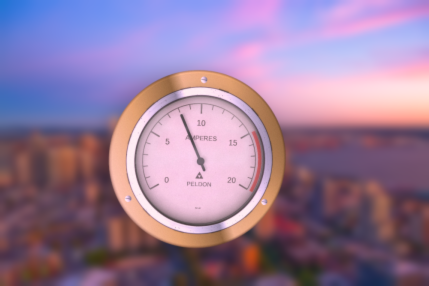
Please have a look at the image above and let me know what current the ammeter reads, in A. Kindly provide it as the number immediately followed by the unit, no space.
8A
